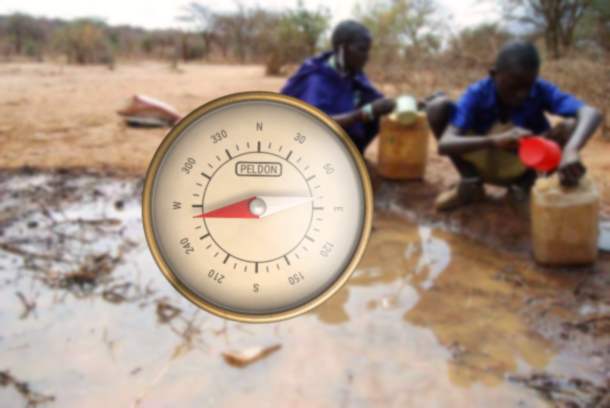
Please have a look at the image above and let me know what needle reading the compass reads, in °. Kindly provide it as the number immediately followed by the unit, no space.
260°
